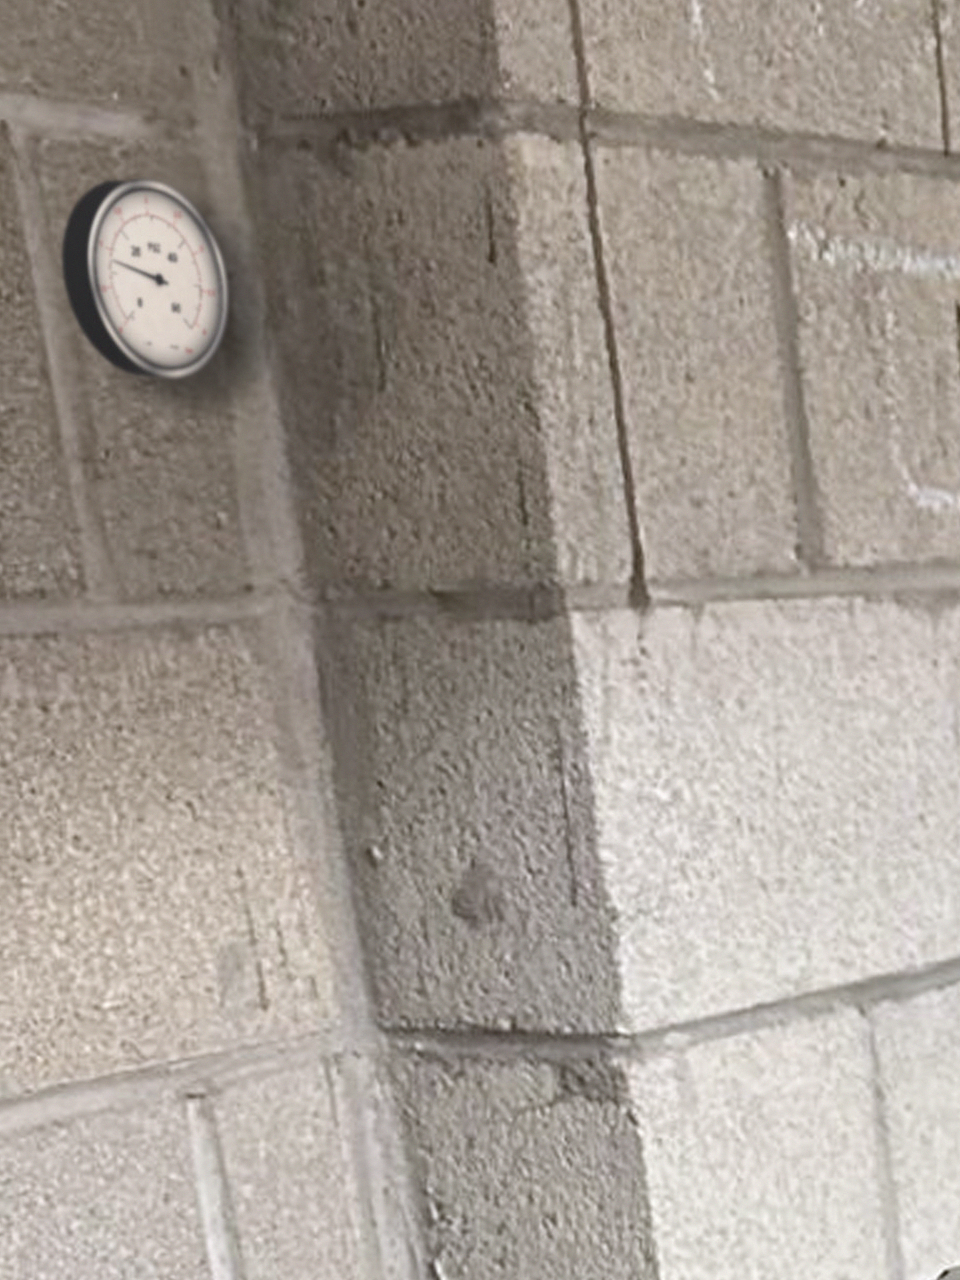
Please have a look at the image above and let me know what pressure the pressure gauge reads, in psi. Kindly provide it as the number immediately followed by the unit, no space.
12.5psi
